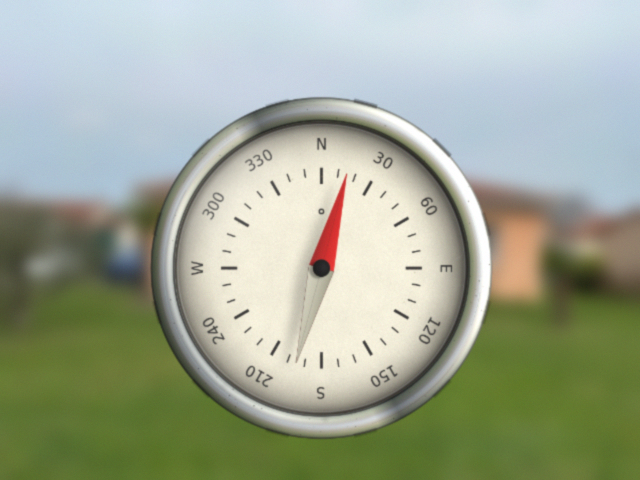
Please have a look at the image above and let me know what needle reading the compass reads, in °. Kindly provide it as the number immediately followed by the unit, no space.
15°
